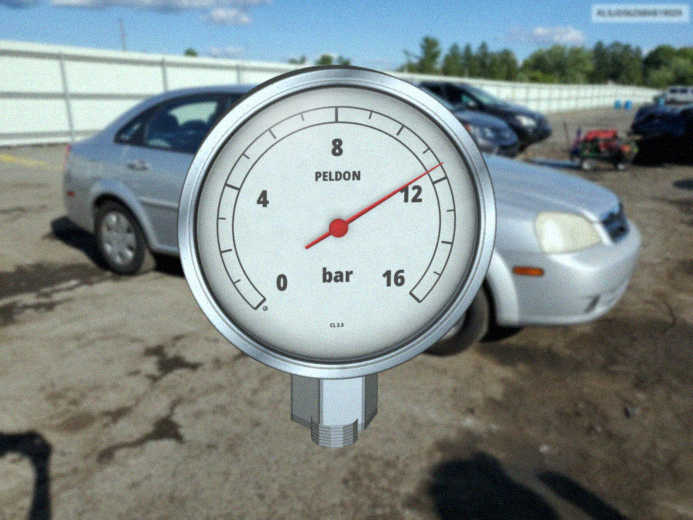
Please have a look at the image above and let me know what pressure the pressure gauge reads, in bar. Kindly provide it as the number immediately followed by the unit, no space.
11.5bar
